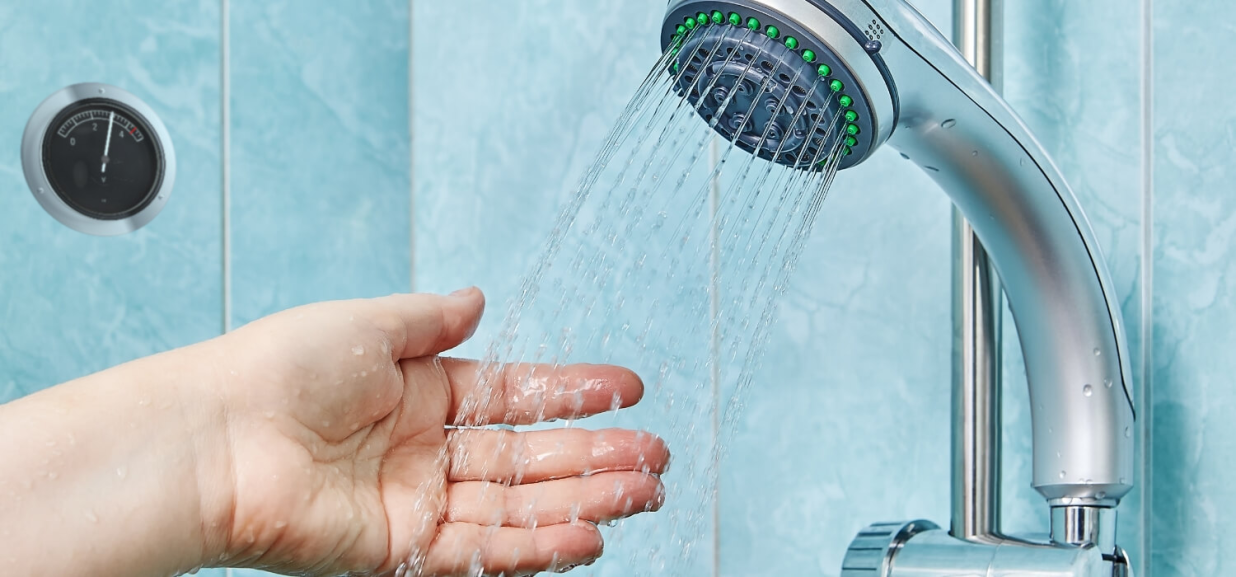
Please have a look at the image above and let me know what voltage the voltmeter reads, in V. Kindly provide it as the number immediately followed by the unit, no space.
3V
